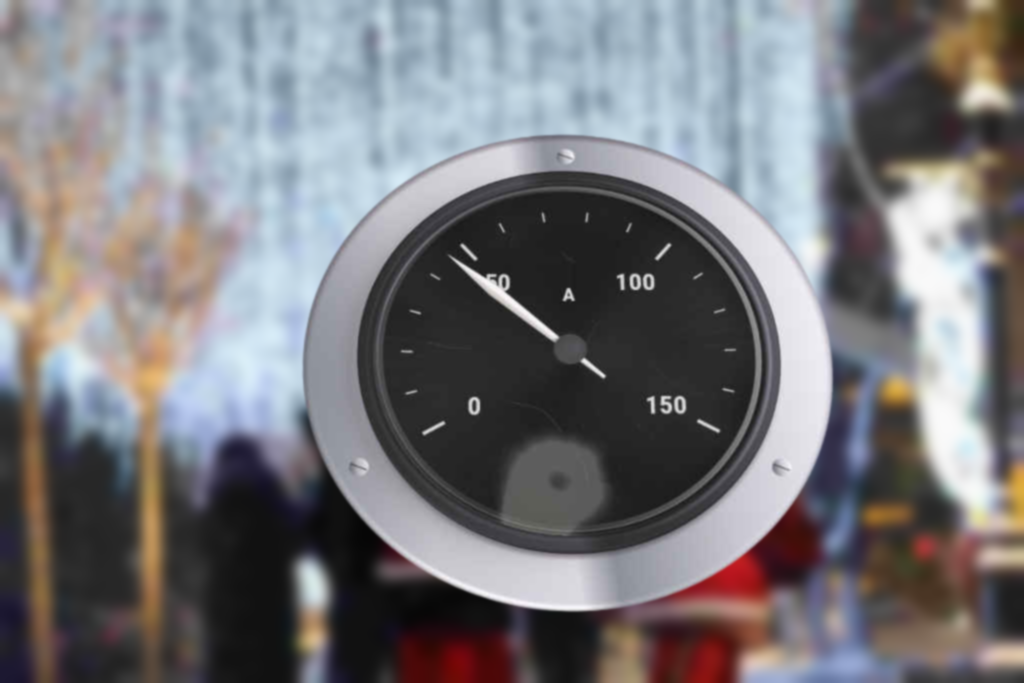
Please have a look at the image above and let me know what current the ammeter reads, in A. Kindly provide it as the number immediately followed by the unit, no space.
45A
